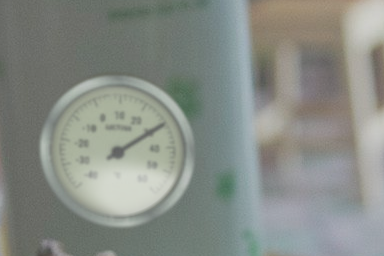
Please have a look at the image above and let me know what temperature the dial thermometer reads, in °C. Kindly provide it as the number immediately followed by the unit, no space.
30°C
